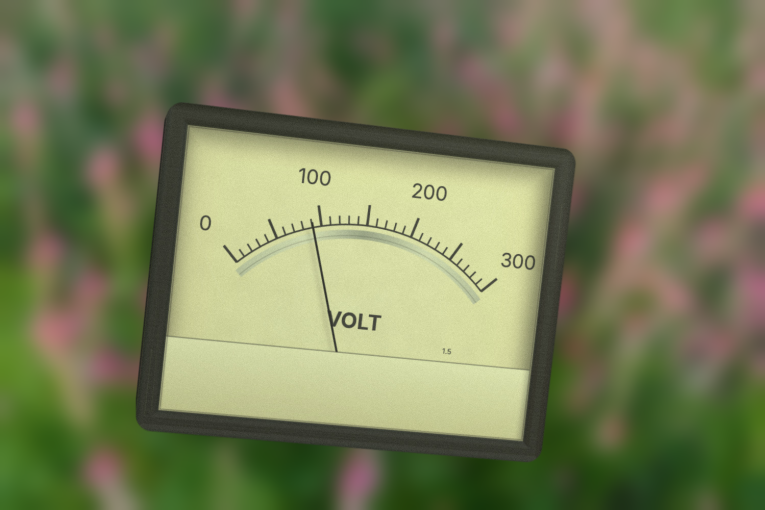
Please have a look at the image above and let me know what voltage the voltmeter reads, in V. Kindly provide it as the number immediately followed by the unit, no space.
90V
